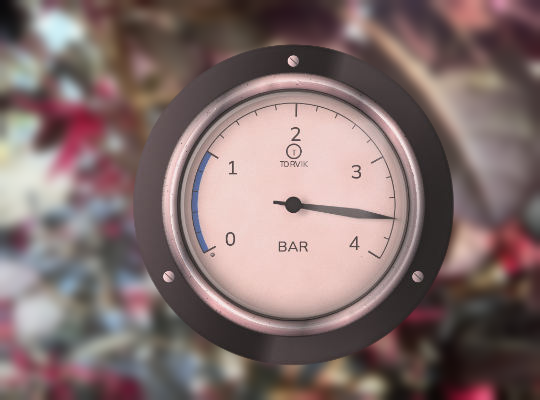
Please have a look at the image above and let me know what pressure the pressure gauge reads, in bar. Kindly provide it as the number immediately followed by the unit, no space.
3.6bar
